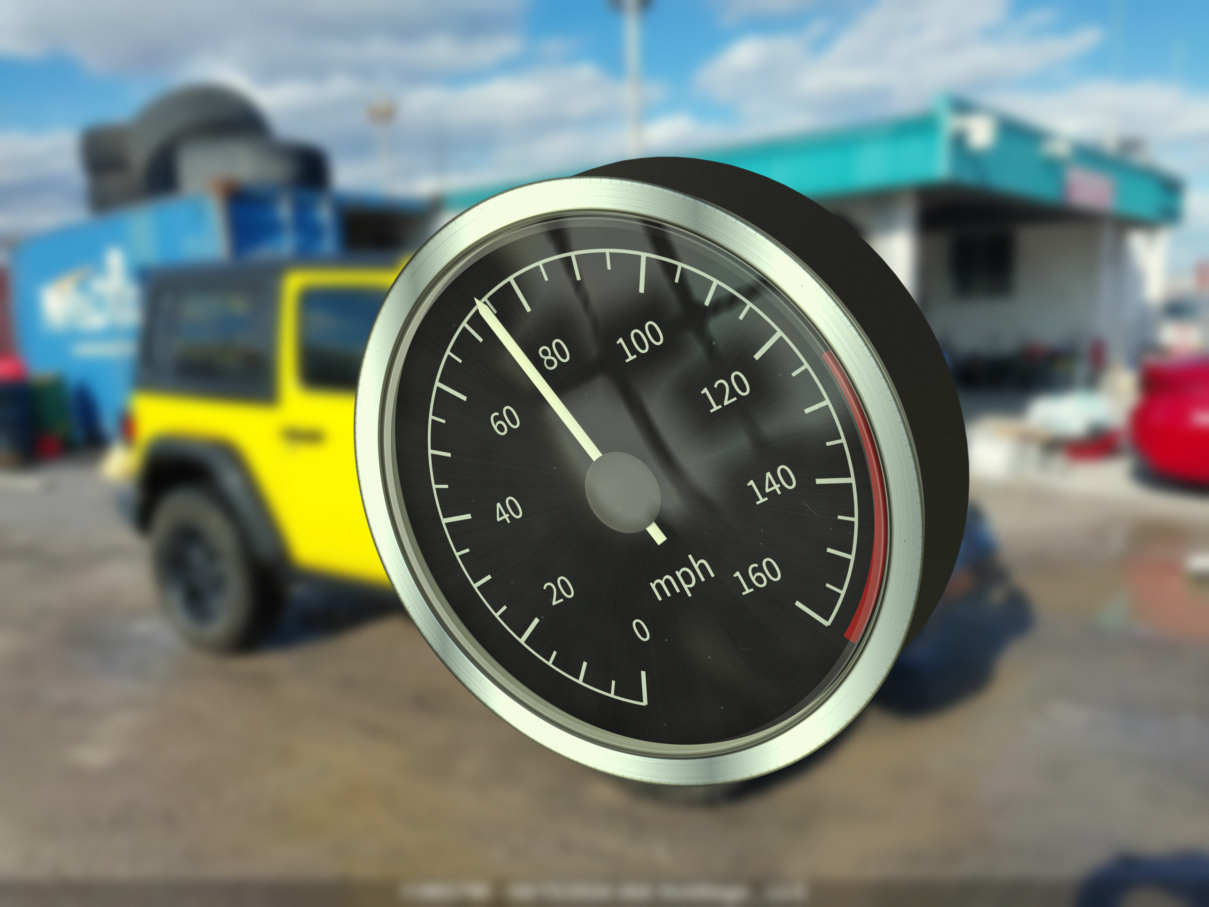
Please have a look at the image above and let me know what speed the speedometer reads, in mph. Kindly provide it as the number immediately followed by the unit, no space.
75mph
